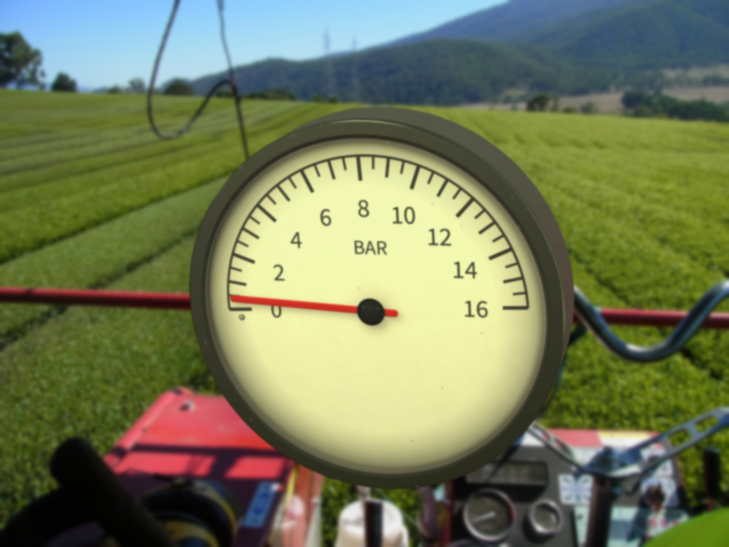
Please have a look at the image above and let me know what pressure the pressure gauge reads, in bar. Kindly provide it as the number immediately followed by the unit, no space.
0.5bar
